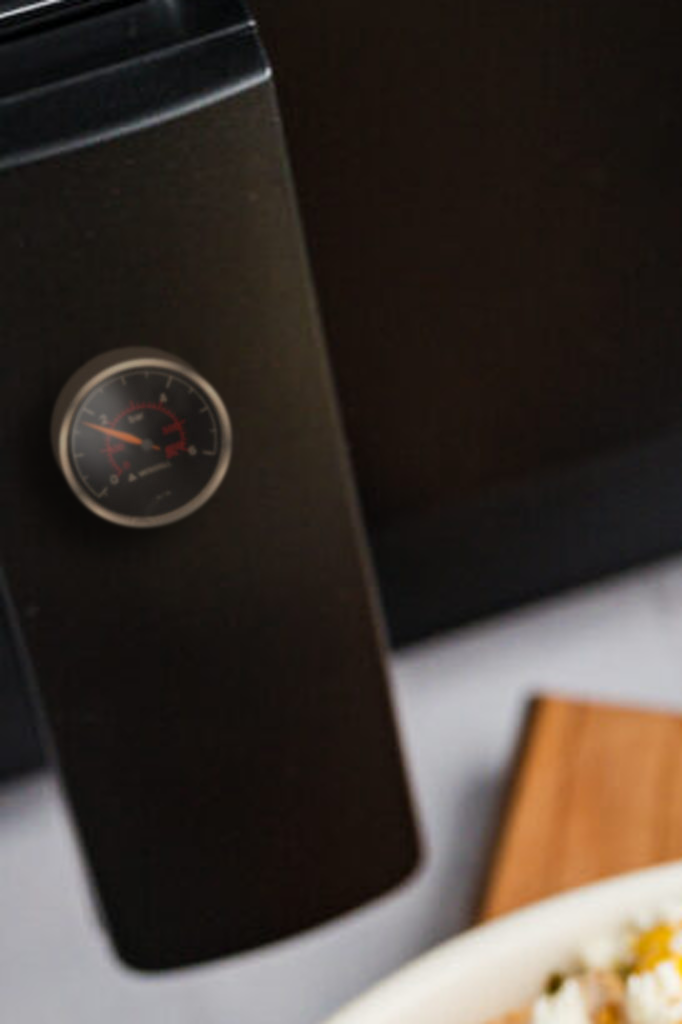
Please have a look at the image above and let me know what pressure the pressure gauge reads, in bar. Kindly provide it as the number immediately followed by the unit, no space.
1.75bar
